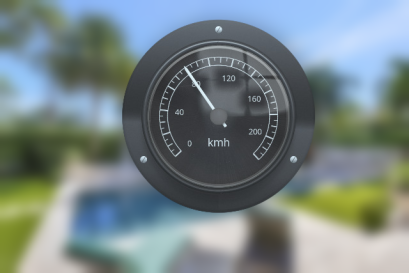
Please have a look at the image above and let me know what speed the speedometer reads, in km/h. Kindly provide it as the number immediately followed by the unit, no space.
80km/h
